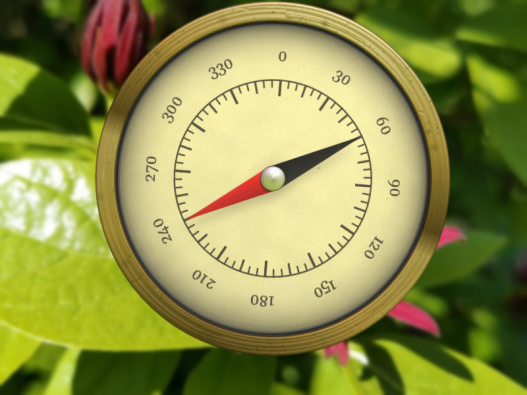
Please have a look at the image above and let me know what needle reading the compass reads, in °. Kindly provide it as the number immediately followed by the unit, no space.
240°
